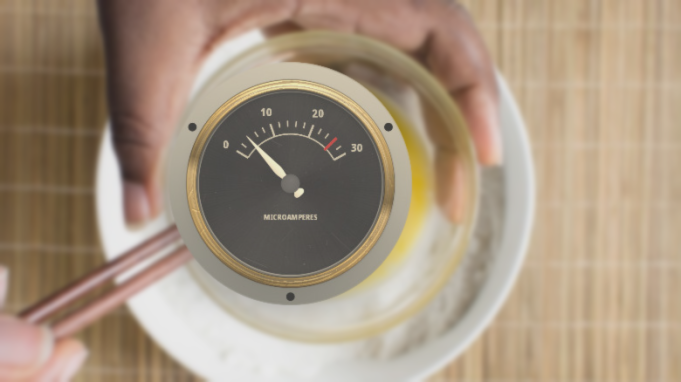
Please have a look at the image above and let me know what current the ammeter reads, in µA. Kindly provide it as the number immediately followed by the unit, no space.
4µA
